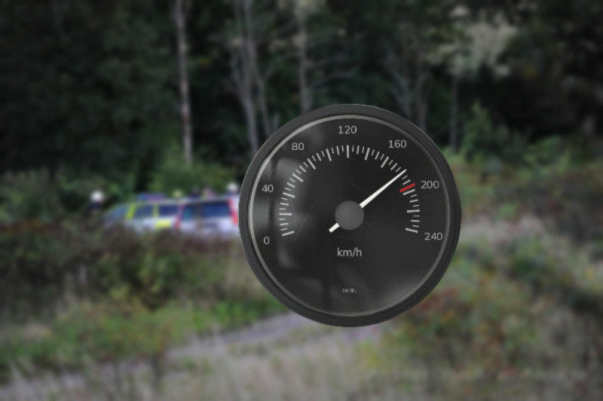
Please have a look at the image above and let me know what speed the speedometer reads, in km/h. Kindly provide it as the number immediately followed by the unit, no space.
180km/h
